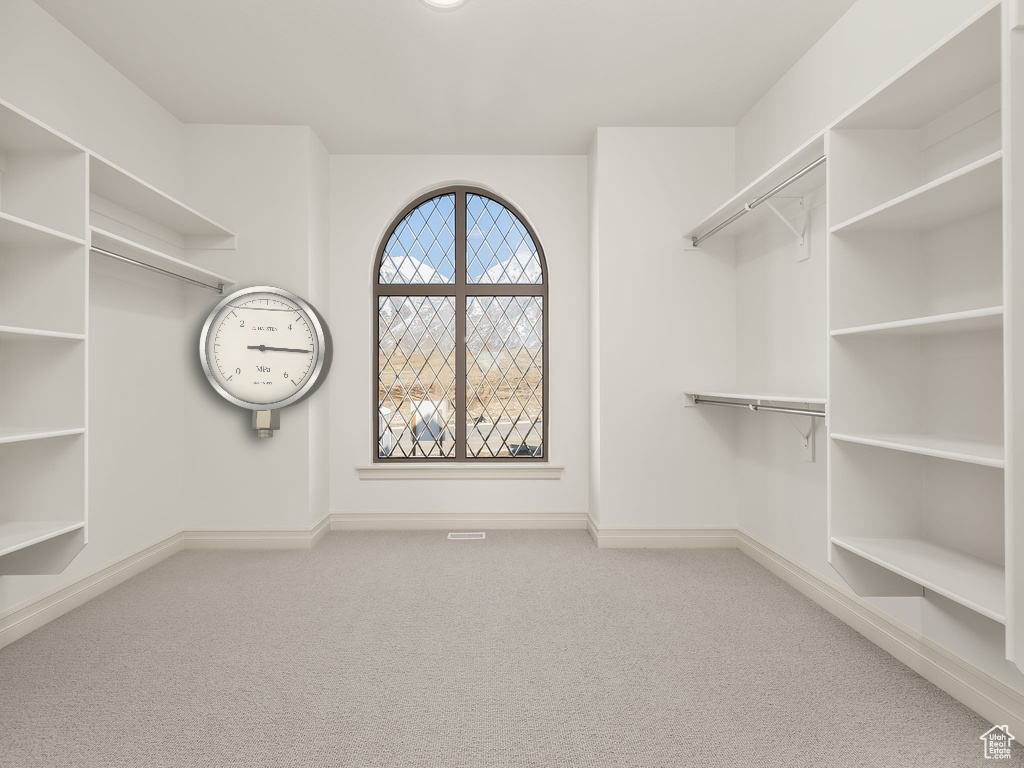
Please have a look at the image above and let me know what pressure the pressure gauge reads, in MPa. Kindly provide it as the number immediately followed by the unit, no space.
5MPa
